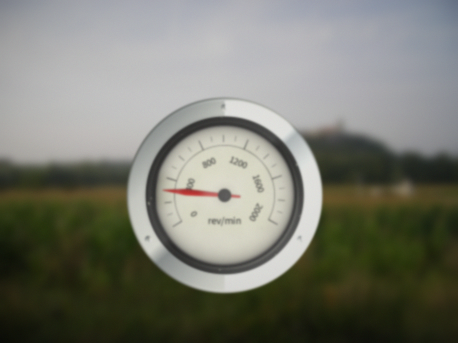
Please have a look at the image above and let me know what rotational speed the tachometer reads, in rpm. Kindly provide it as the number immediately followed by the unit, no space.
300rpm
